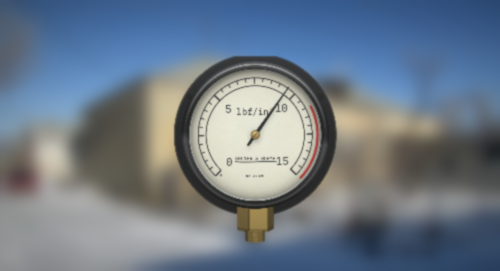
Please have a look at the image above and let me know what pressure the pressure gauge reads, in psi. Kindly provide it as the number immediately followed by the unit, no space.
9.5psi
